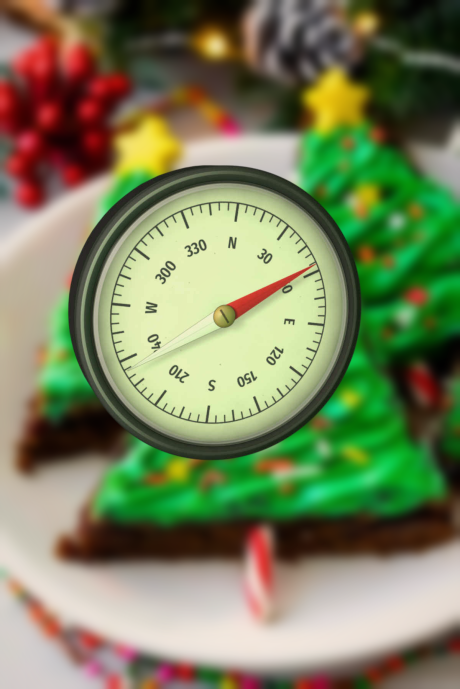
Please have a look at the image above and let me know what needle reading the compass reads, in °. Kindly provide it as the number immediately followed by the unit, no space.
55°
